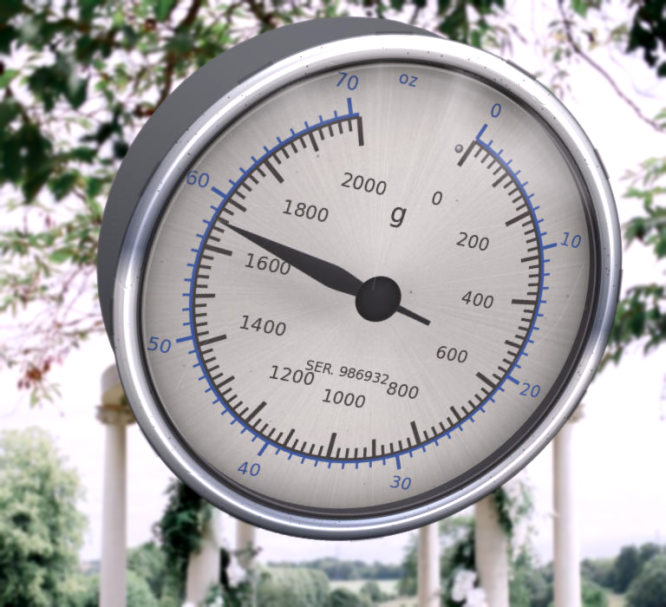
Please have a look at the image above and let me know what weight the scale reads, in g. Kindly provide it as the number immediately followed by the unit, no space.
1660g
